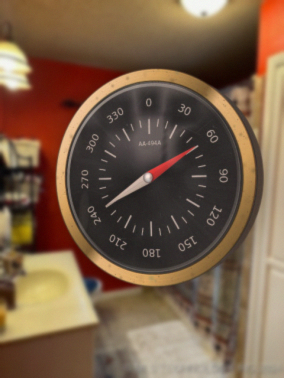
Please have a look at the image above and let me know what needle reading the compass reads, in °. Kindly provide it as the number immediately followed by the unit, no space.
60°
